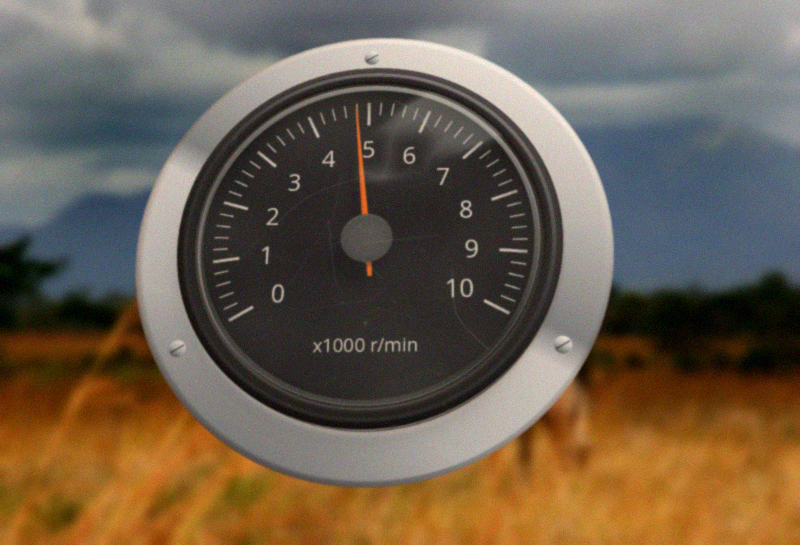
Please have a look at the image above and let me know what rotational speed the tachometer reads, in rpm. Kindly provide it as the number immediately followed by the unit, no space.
4800rpm
